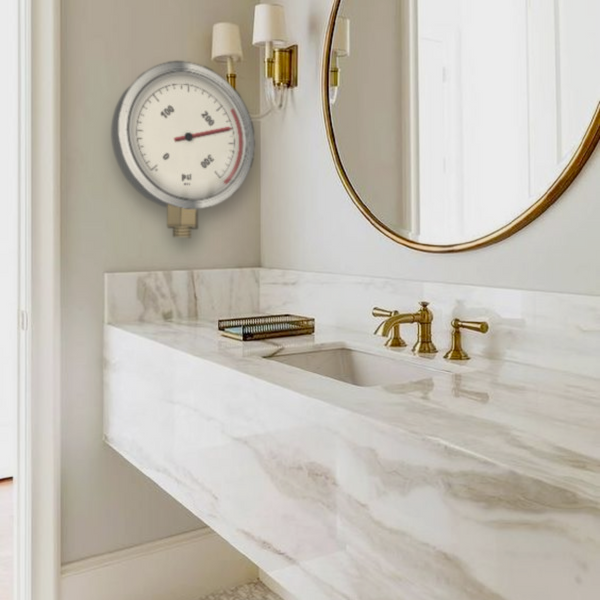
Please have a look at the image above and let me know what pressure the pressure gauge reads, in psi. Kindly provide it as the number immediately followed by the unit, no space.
230psi
